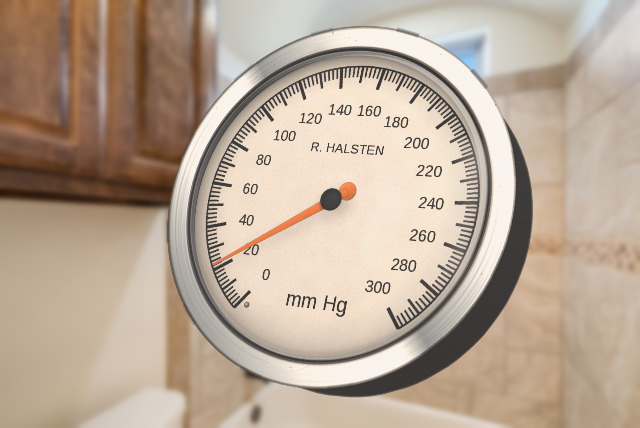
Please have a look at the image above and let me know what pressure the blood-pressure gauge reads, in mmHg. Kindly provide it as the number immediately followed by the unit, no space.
20mmHg
